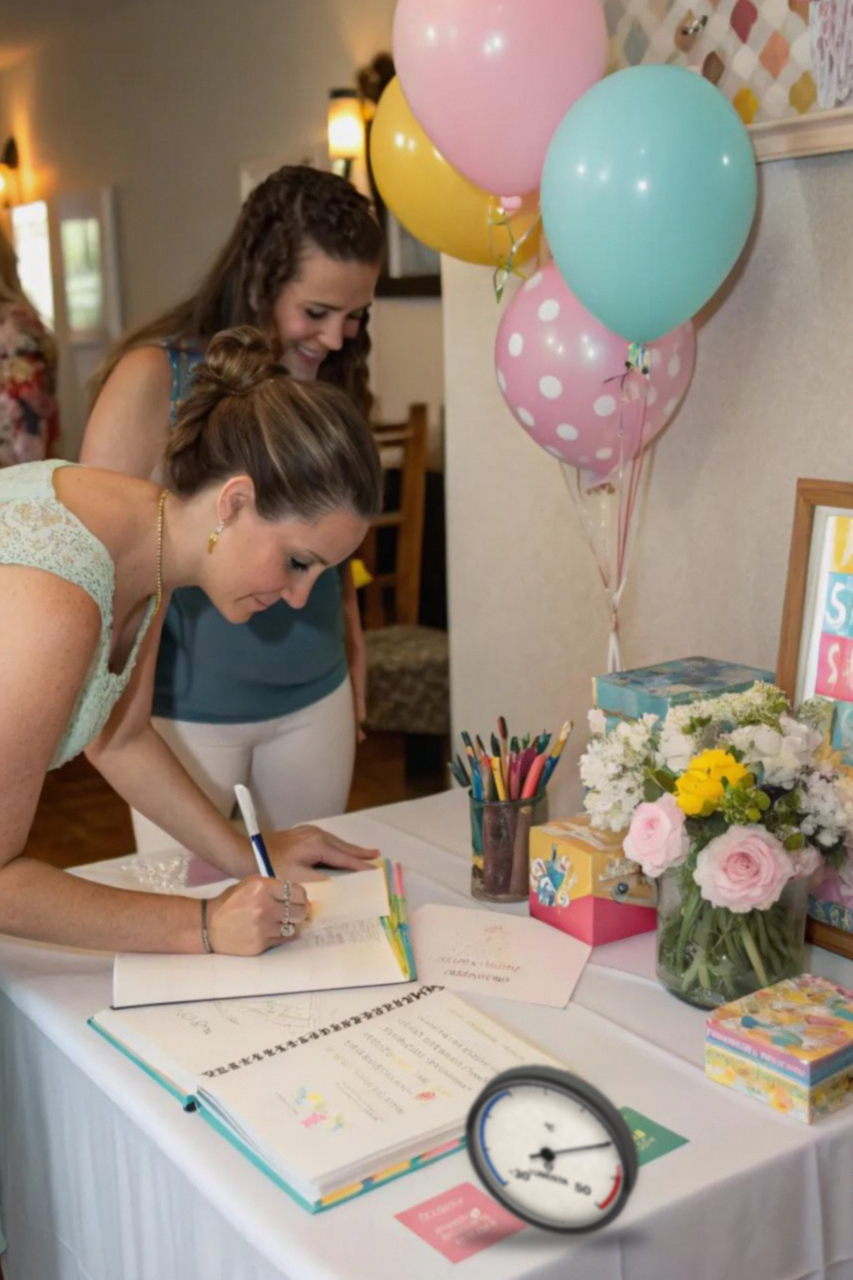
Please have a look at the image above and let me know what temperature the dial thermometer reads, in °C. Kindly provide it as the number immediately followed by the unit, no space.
30°C
